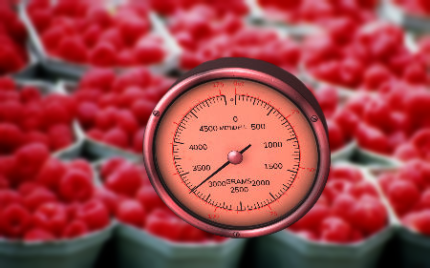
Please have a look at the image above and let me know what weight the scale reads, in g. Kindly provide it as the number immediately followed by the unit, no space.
3250g
